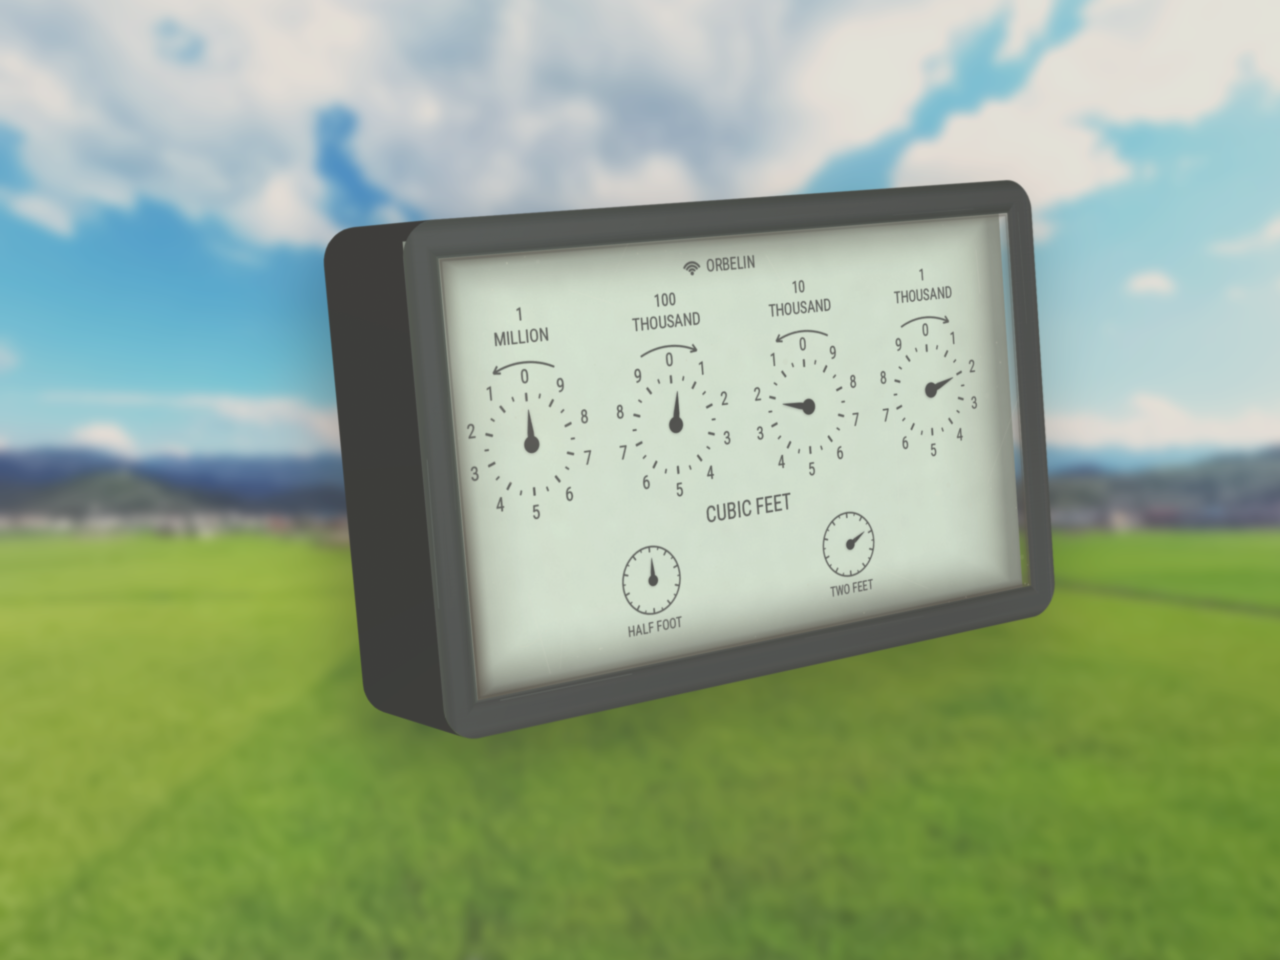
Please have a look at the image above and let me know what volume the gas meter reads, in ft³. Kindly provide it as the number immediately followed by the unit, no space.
2200ft³
